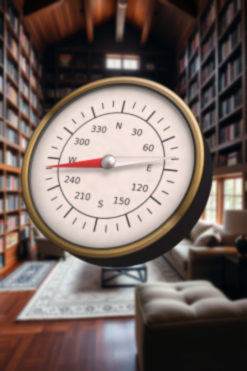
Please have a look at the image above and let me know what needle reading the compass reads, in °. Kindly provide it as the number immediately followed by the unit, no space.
260°
